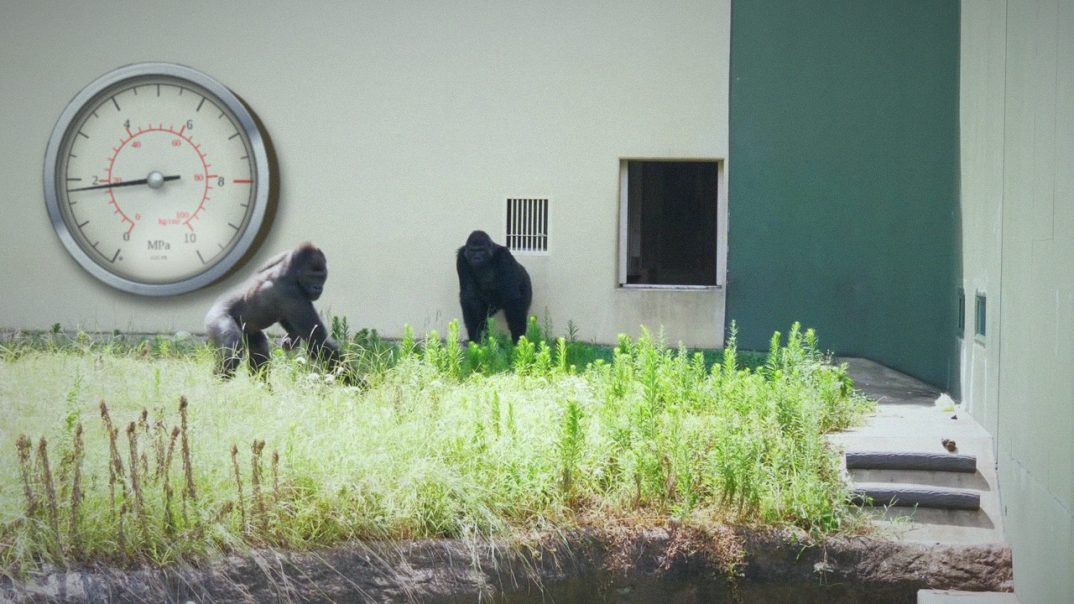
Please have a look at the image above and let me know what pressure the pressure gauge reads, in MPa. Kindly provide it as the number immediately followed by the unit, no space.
1.75MPa
